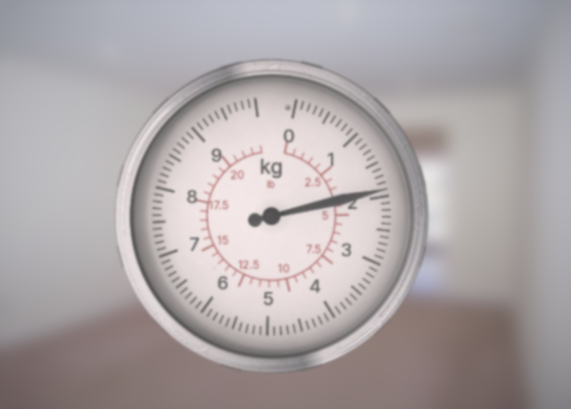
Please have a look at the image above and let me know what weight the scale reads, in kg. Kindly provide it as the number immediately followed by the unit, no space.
1.9kg
